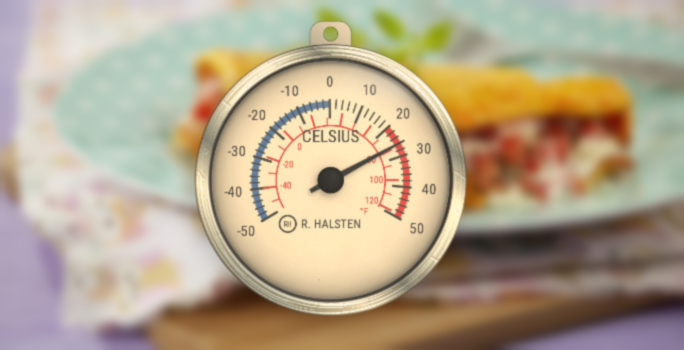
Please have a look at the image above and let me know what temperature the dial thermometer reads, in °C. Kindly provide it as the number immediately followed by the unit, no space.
26°C
